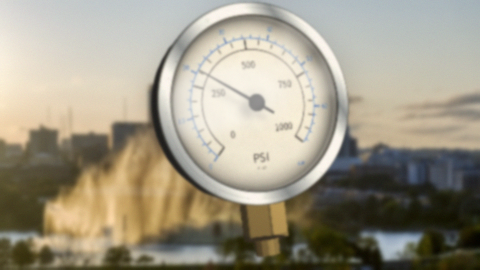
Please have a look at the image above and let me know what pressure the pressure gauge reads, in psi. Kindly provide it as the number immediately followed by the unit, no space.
300psi
